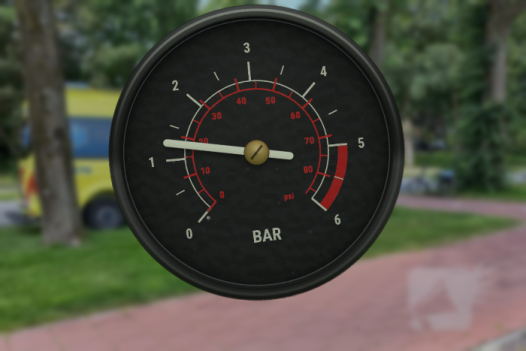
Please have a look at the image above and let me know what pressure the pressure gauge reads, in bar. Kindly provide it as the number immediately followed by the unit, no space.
1.25bar
